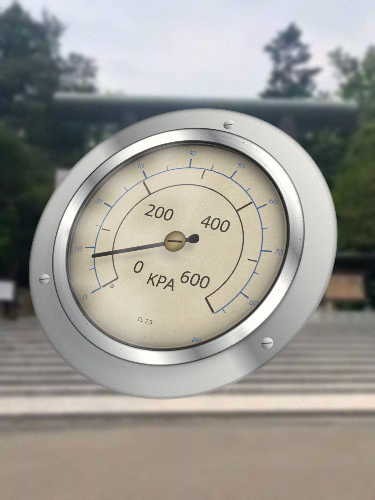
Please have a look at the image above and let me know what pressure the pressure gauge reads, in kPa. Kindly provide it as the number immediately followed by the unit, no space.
50kPa
